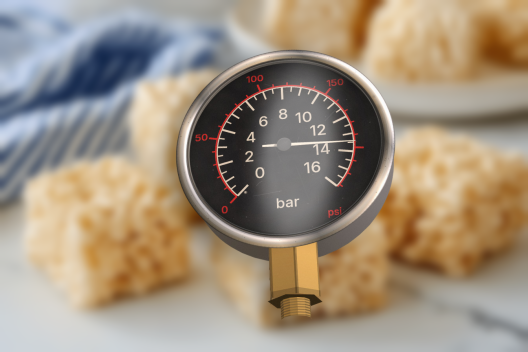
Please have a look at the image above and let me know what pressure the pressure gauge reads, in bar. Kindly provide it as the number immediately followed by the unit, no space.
13.5bar
